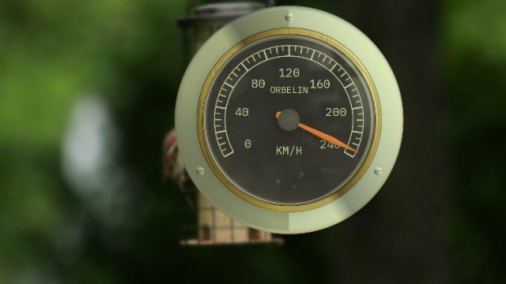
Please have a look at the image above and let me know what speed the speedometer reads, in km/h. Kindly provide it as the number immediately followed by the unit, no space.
235km/h
